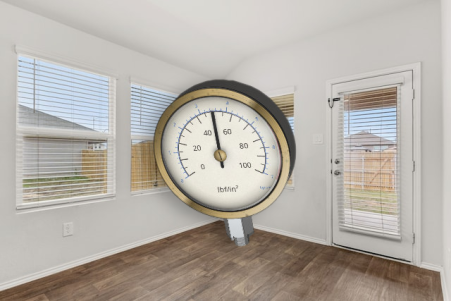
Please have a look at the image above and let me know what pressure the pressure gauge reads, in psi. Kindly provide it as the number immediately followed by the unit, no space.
50psi
